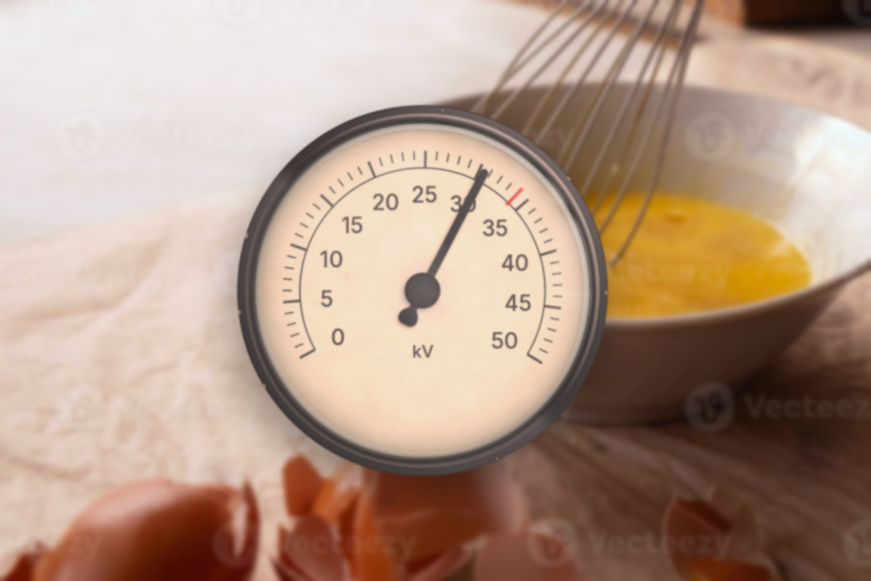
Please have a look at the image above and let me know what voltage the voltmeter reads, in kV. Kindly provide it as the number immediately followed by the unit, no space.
30.5kV
